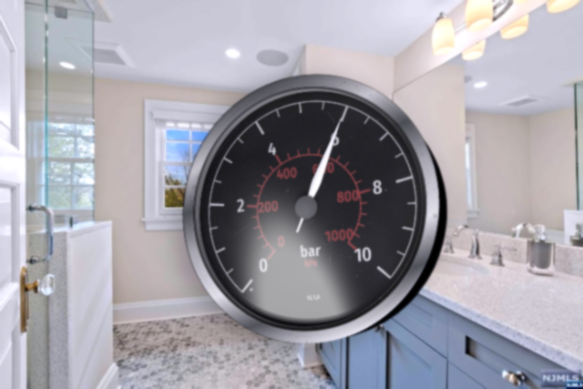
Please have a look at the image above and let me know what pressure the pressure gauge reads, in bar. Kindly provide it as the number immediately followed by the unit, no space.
6bar
